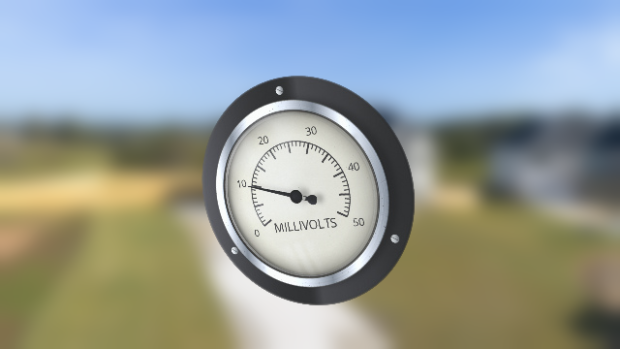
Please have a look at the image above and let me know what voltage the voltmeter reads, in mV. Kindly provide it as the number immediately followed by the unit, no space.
10mV
